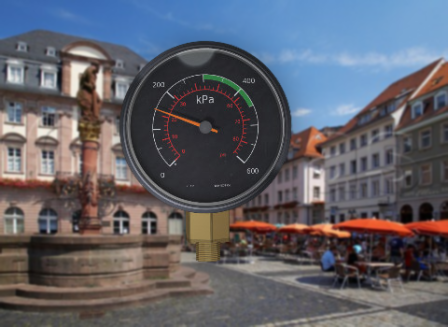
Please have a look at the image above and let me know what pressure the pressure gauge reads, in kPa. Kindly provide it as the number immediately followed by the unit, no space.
150kPa
